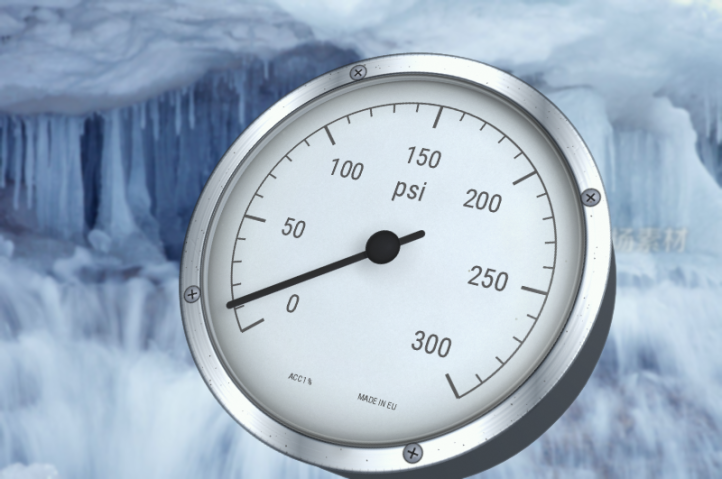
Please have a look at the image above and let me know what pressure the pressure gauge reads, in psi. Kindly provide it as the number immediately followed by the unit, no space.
10psi
